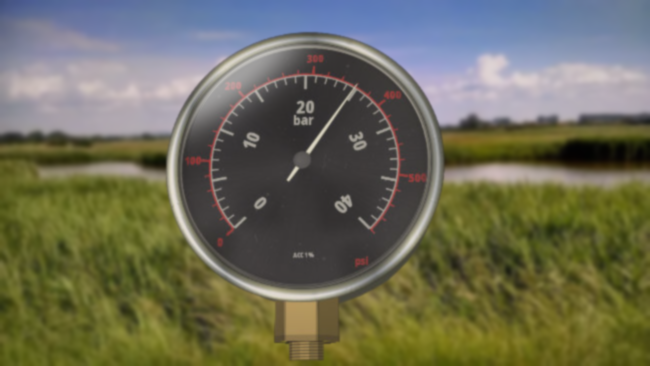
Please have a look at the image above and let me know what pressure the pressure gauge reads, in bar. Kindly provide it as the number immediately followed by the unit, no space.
25bar
